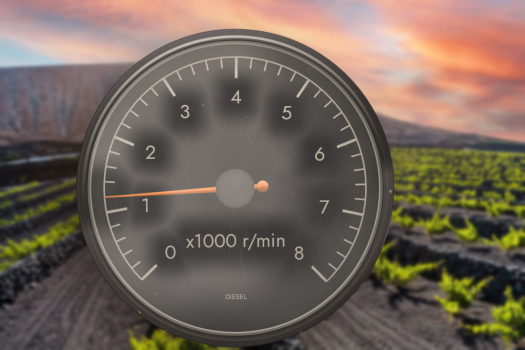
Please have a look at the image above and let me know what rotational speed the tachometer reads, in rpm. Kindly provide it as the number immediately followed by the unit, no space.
1200rpm
